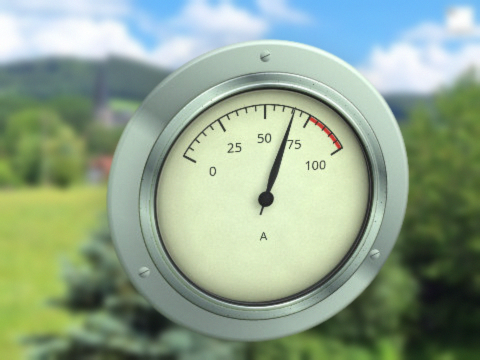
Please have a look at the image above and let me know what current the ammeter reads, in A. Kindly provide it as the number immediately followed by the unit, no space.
65A
